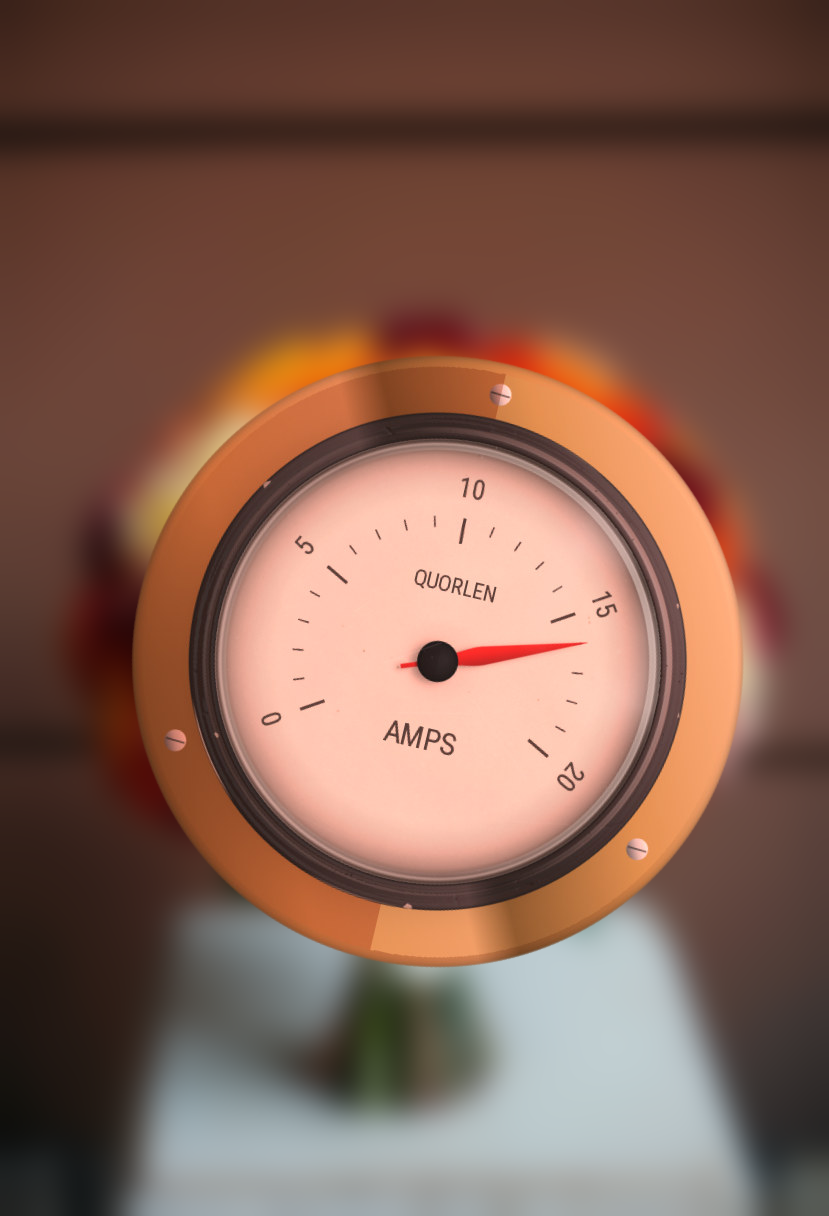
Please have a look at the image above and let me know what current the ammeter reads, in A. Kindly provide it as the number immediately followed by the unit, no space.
16A
